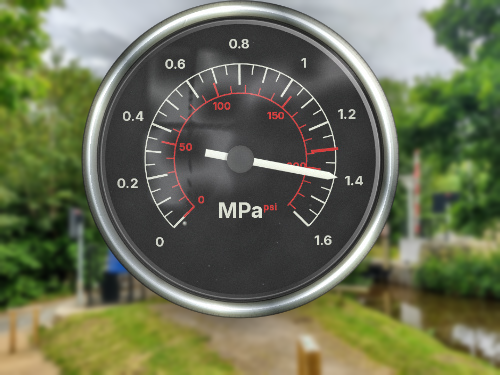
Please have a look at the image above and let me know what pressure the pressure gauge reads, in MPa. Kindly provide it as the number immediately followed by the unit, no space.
1.4MPa
